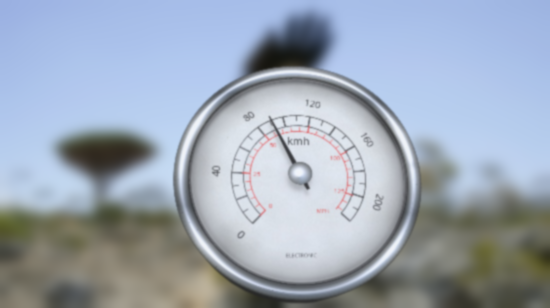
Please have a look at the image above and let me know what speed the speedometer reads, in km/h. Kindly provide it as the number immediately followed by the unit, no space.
90km/h
